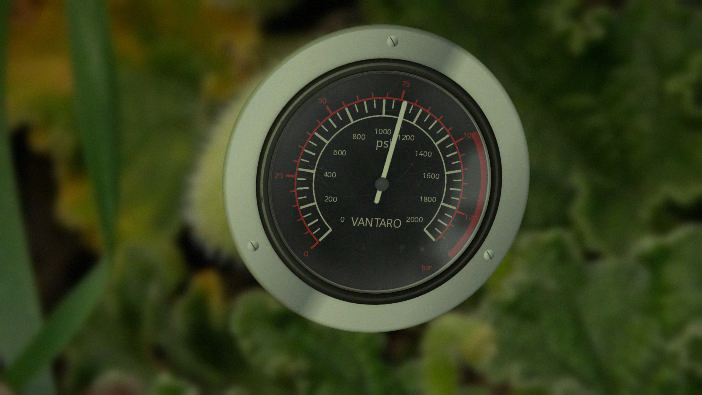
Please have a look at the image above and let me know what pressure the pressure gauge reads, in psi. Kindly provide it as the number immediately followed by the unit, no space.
1100psi
